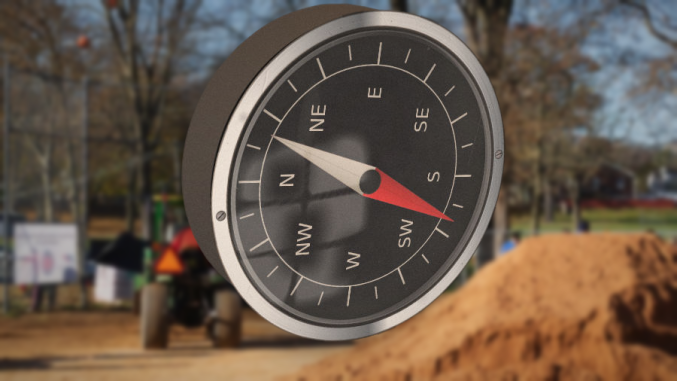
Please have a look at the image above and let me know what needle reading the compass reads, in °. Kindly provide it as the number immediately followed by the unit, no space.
202.5°
